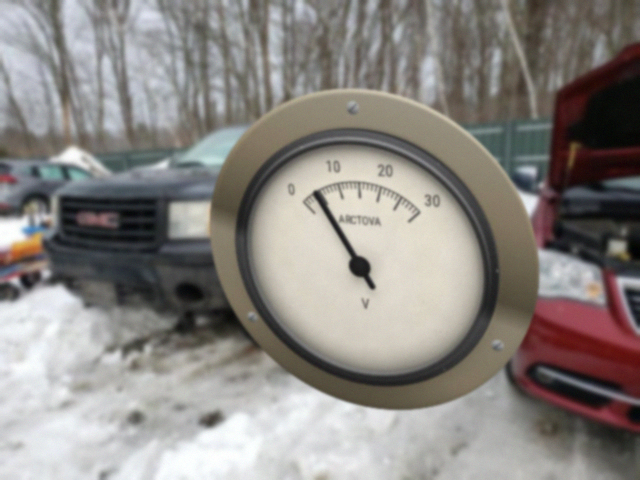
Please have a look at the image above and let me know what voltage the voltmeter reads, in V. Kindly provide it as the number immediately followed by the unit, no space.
5V
